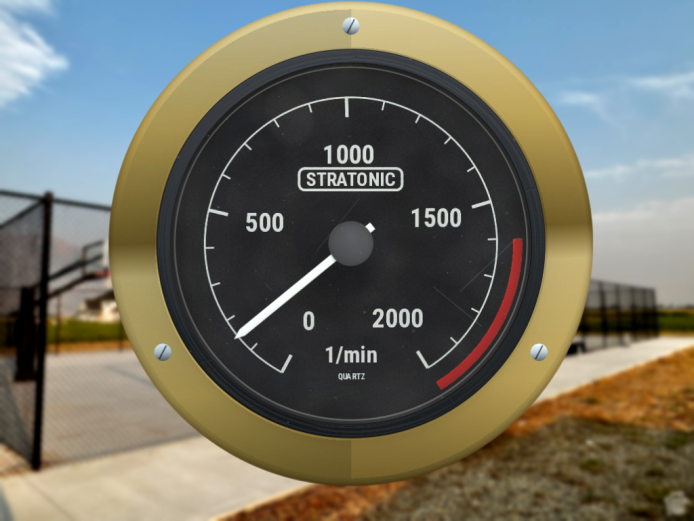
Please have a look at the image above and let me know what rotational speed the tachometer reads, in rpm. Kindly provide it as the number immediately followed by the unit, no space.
150rpm
